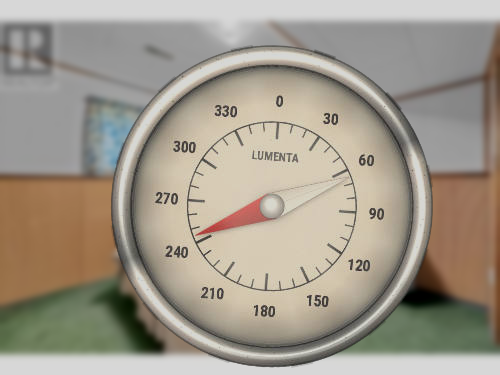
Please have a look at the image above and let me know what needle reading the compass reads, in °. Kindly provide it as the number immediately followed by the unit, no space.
245°
